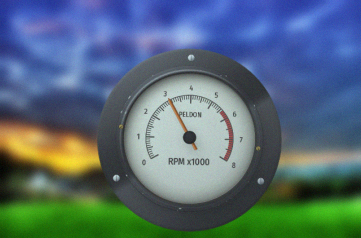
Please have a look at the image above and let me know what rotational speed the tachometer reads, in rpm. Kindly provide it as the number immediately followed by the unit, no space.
3000rpm
